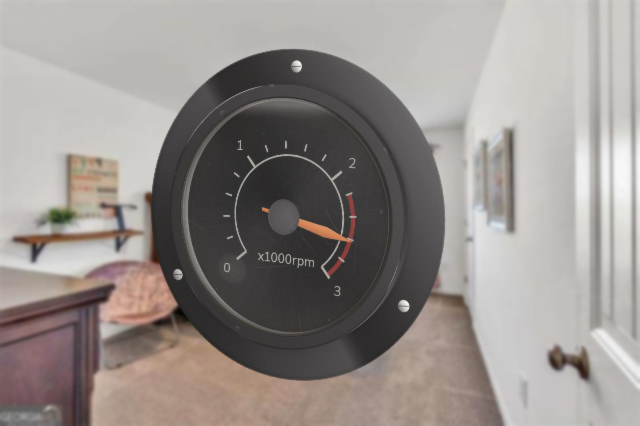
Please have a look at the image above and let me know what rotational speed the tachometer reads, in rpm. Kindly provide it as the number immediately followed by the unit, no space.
2600rpm
